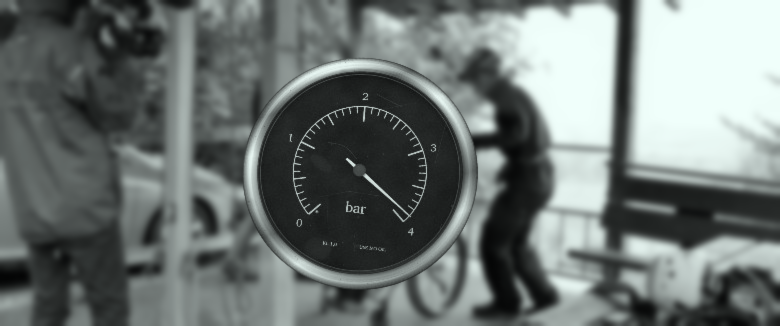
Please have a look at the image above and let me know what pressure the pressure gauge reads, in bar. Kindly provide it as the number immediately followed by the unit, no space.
3.9bar
